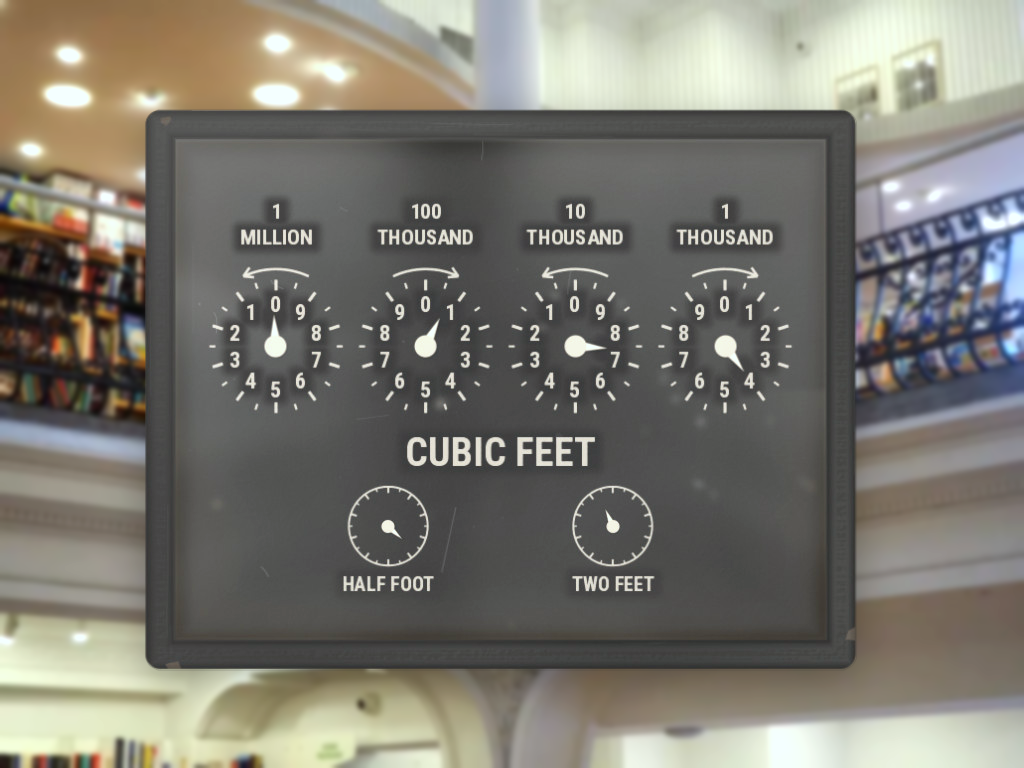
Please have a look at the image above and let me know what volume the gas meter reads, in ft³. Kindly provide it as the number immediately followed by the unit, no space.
7400ft³
